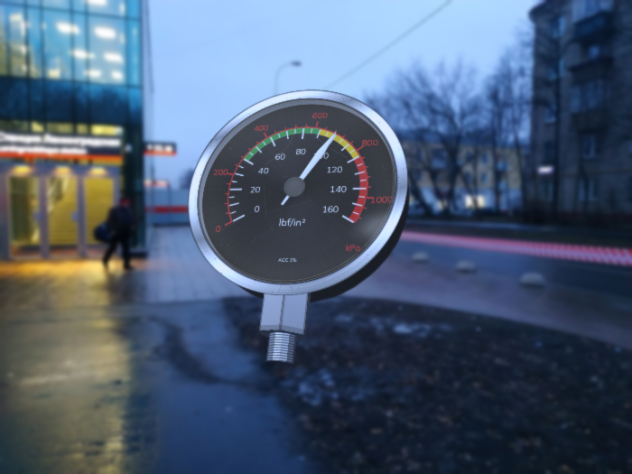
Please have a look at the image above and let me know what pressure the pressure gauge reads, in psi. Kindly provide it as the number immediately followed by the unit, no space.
100psi
